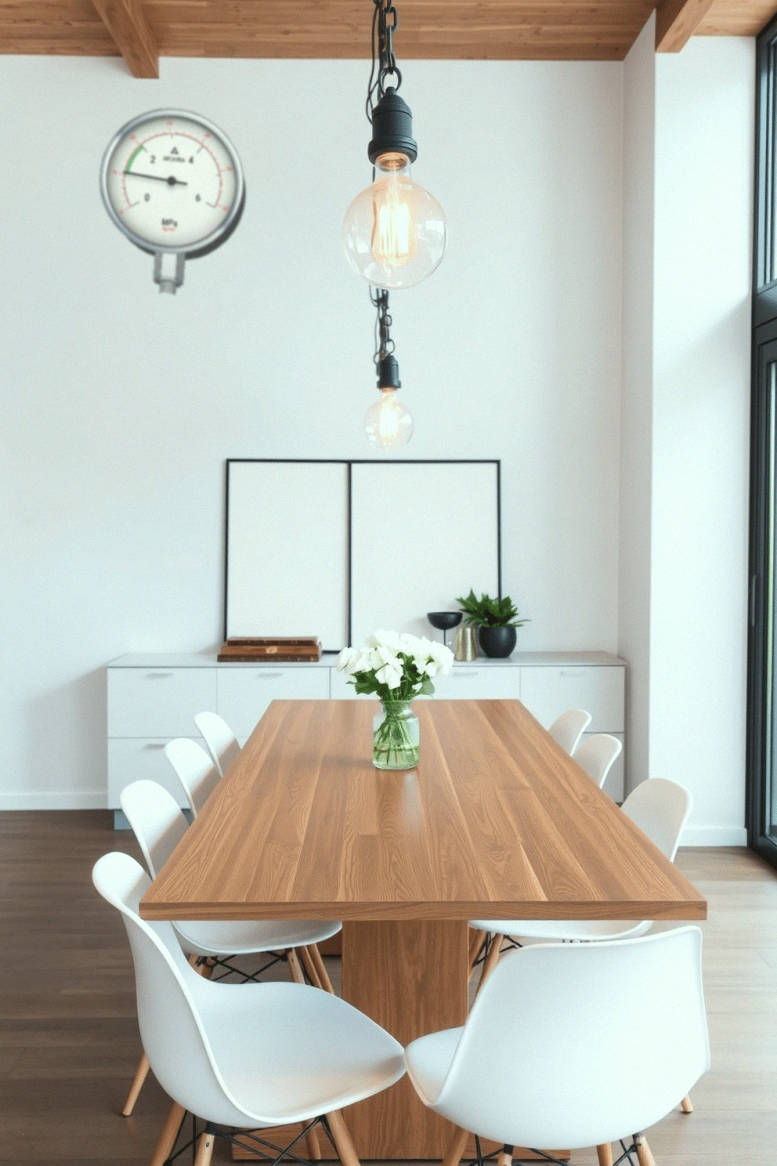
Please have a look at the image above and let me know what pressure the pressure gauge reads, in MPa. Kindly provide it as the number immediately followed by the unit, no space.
1MPa
